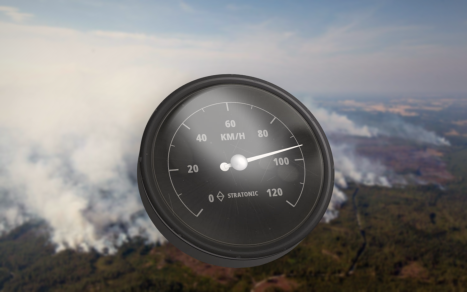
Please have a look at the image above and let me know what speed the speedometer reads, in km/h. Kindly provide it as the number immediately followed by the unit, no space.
95km/h
